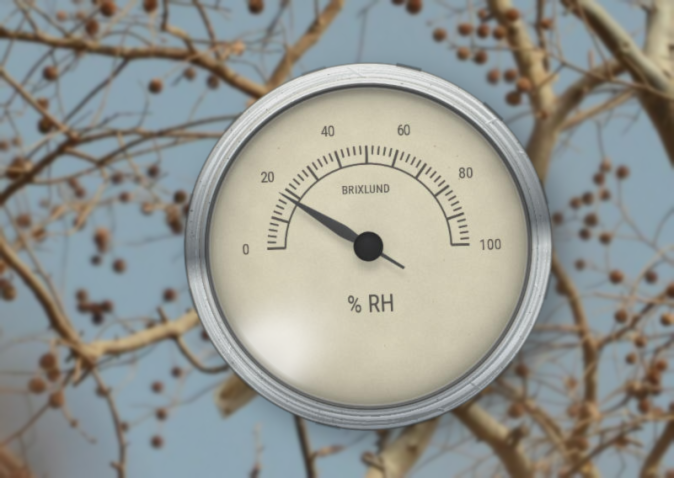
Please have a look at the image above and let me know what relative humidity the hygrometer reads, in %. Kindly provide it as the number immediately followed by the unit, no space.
18%
